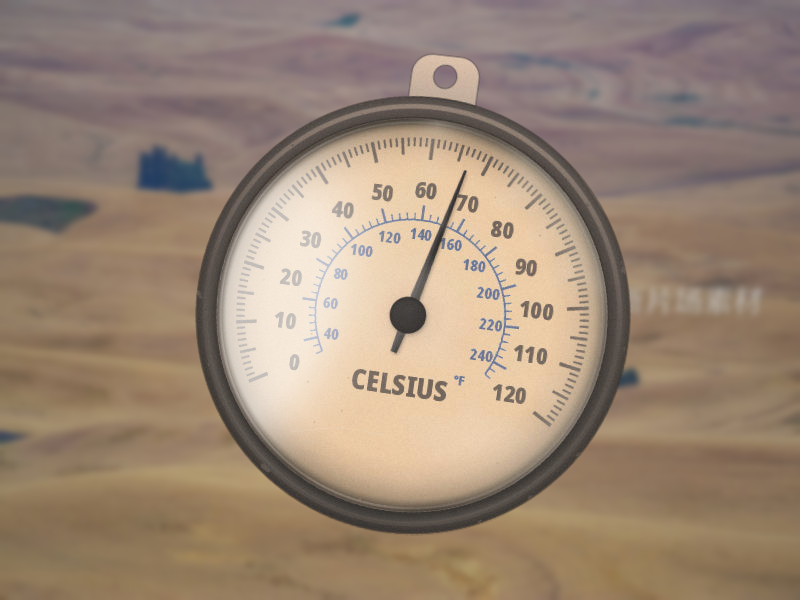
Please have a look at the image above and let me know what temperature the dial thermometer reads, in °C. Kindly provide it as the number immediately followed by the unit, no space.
67°C
